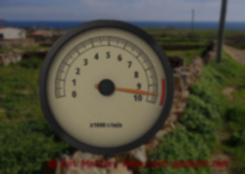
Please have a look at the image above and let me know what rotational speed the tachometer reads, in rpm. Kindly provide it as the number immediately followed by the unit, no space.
9500rpm
